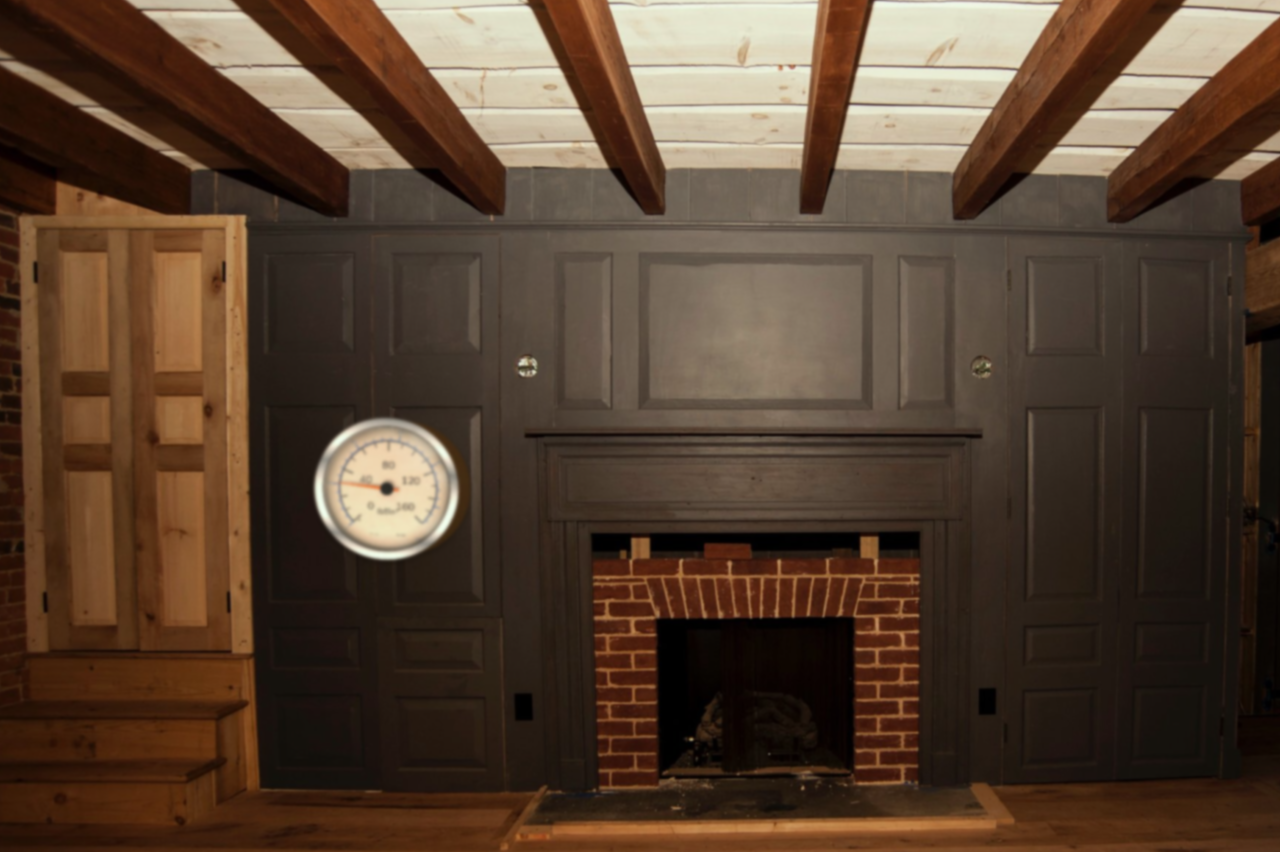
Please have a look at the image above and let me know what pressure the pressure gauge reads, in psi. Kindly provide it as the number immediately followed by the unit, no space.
30psi
